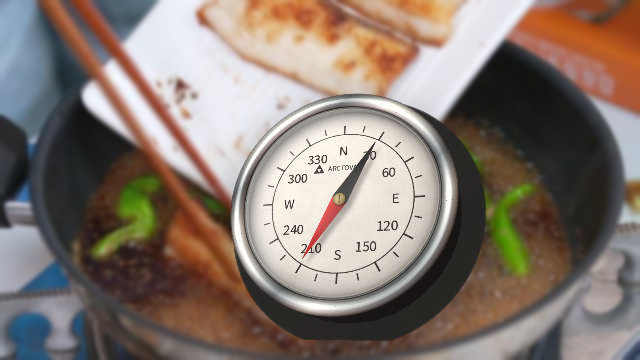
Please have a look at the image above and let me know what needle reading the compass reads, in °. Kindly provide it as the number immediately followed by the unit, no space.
210°
